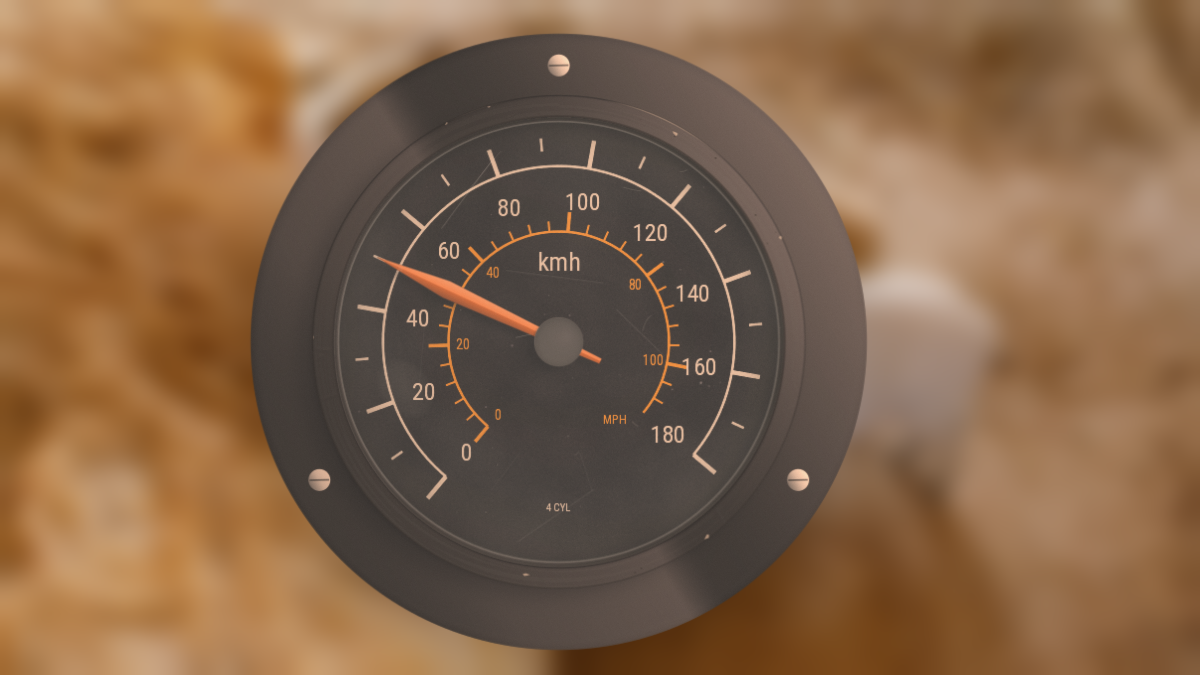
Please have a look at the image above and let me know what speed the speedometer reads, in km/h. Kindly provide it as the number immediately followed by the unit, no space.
50km/h
